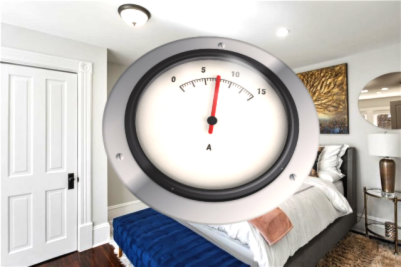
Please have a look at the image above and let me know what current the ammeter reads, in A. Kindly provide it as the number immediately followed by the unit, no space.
7.5A
